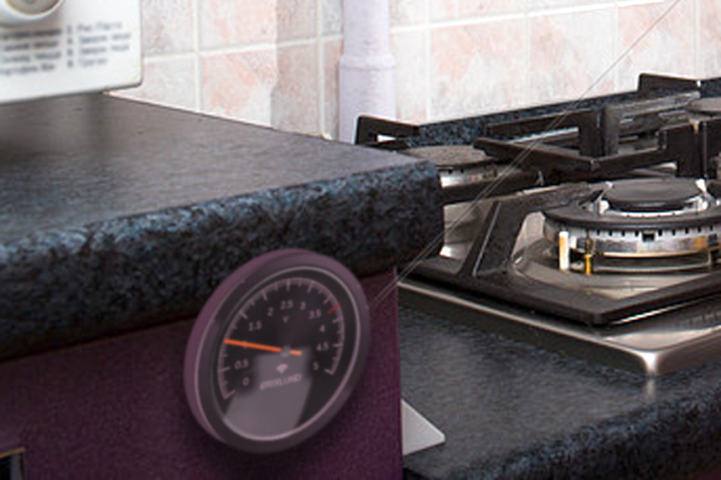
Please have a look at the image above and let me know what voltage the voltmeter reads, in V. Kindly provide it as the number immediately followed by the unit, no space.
1V
